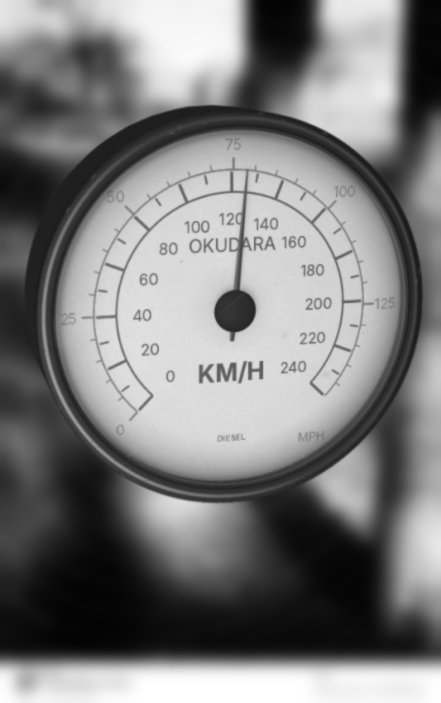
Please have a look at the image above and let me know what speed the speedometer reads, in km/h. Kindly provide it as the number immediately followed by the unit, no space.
125km/h
